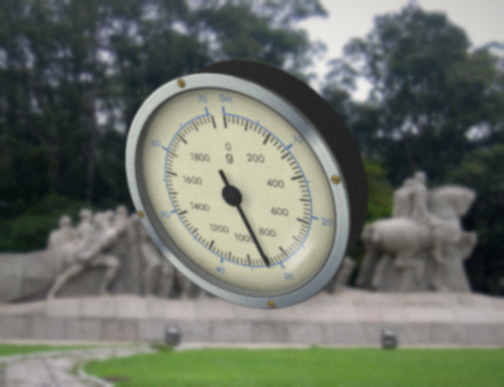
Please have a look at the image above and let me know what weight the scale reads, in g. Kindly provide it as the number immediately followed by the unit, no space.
900g
